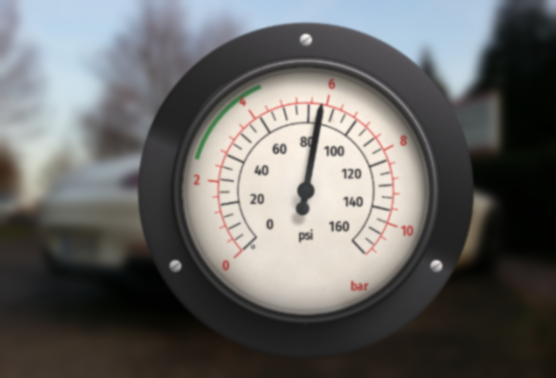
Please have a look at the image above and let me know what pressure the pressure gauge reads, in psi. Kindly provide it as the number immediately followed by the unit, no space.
85psi
